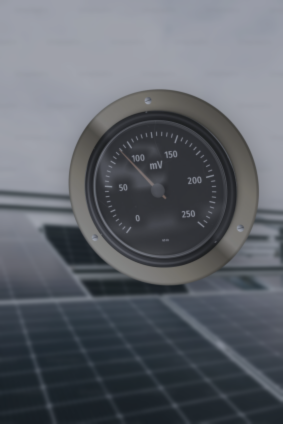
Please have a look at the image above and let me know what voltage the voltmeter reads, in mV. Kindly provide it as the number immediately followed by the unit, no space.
90mV
